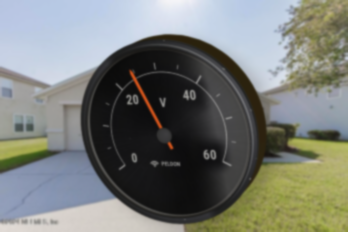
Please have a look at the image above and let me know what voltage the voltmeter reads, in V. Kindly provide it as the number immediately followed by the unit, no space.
25V
